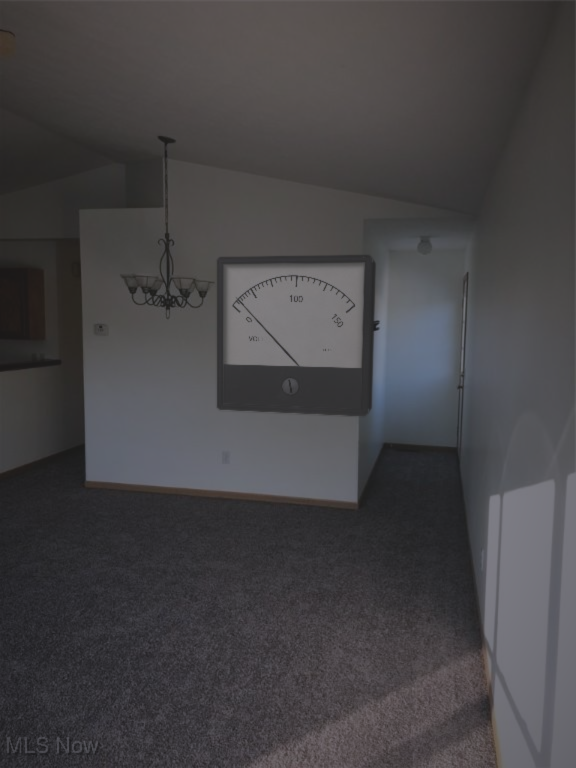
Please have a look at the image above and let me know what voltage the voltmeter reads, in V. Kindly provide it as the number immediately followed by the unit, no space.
25V
